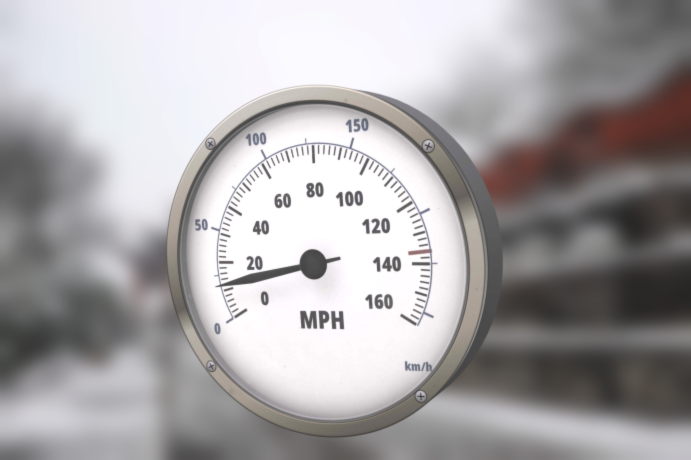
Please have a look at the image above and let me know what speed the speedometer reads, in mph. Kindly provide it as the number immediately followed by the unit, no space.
12mph
